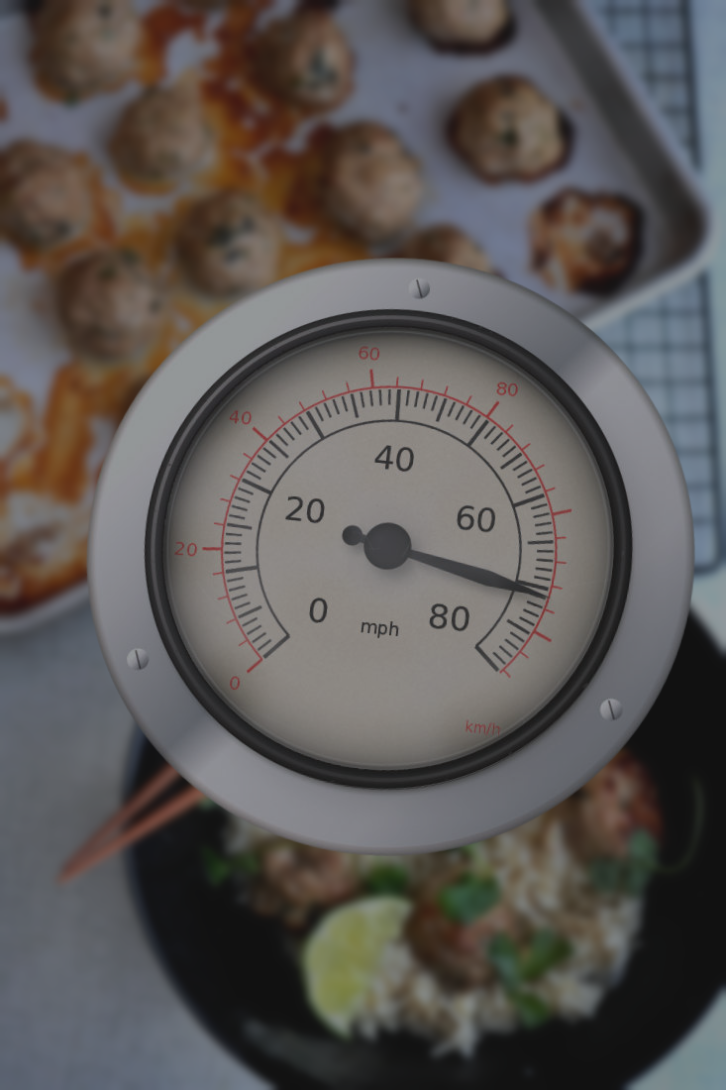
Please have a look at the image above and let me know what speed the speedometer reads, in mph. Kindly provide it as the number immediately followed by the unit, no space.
71mph
